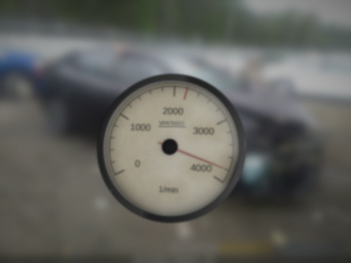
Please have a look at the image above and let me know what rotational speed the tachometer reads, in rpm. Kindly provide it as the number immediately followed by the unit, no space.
3800rpm
